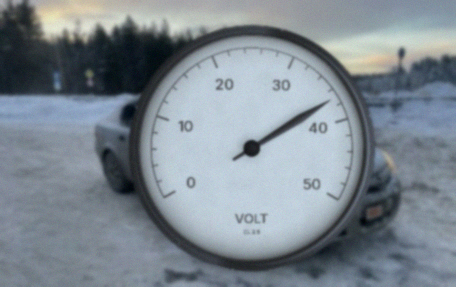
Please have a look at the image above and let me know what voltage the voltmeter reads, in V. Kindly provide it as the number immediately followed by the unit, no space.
37V
